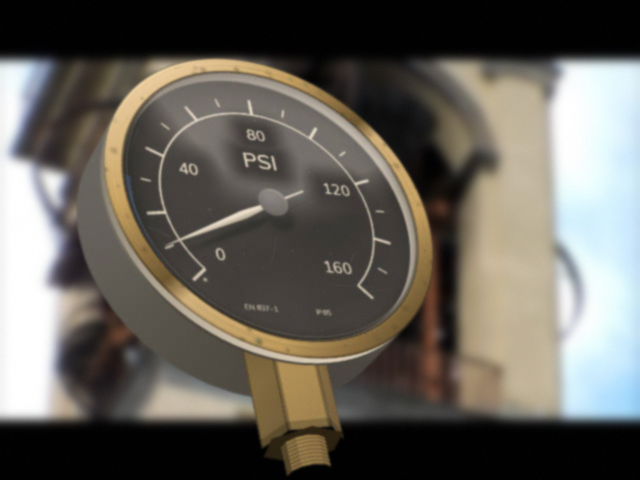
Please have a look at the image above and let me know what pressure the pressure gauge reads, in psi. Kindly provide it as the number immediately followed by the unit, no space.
10psi
